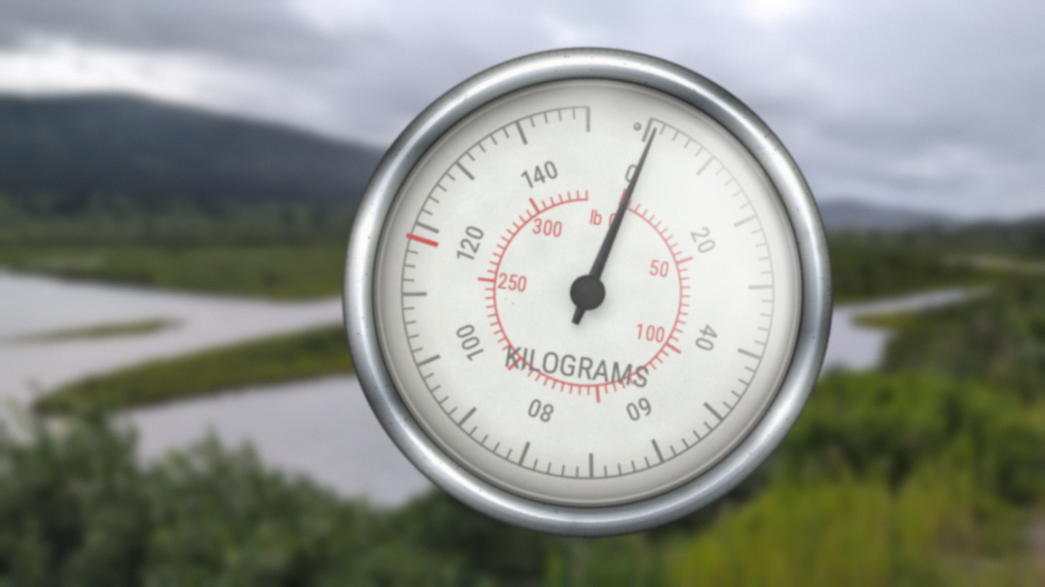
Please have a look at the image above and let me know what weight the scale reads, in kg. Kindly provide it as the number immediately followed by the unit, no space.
1kg
